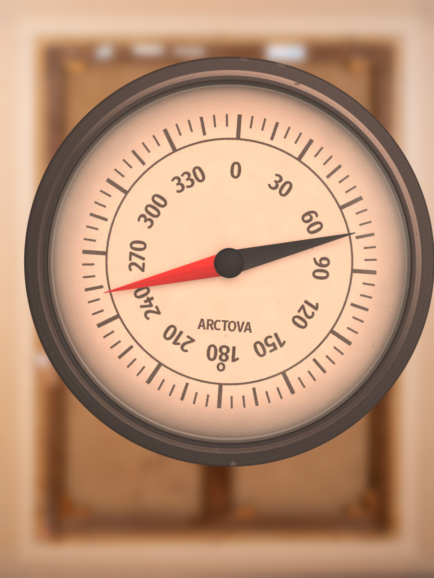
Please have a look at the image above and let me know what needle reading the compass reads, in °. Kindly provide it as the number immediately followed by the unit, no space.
252.5°
